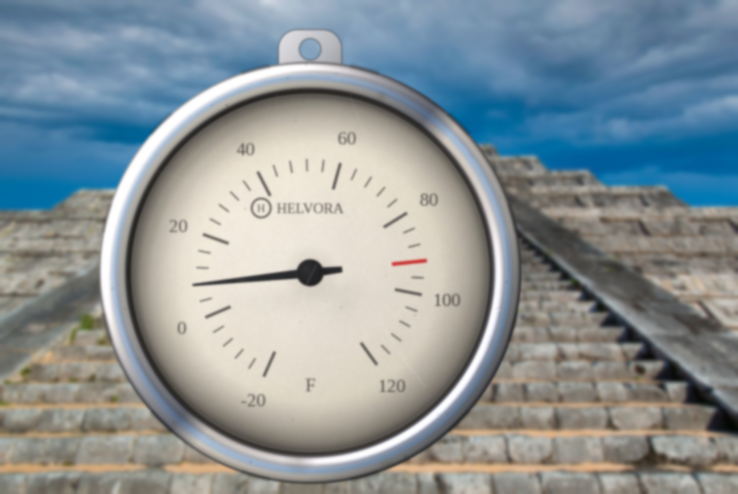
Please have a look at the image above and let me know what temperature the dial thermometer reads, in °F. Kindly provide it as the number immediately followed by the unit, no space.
8°F
